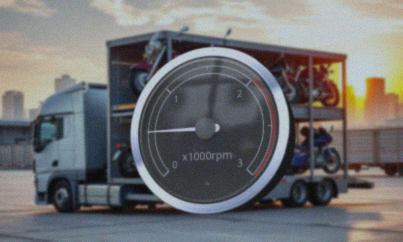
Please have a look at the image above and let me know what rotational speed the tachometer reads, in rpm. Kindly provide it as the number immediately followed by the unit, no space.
500rpm
